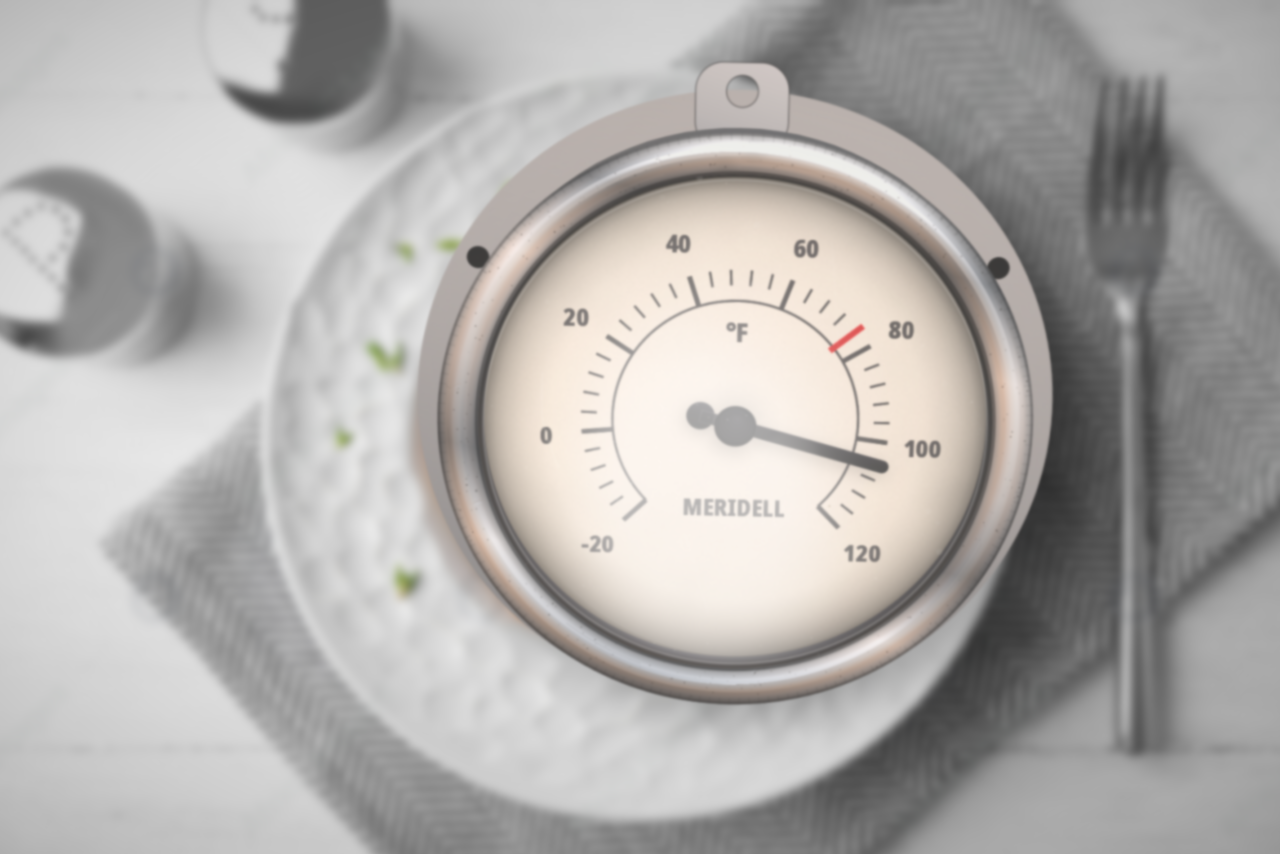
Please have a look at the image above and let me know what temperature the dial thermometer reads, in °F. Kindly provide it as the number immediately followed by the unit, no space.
104°F
